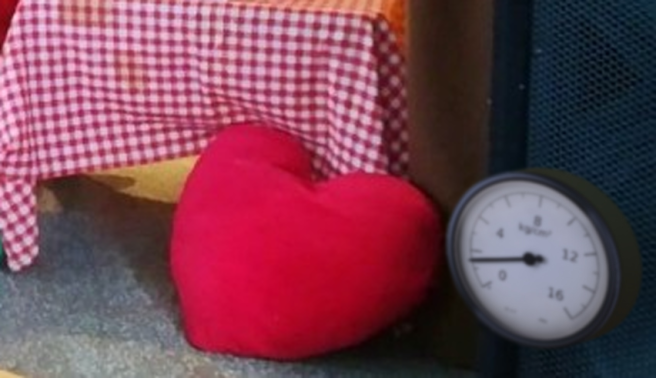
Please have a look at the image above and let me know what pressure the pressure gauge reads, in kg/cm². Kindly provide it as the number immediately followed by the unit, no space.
1.5kg/cm²
